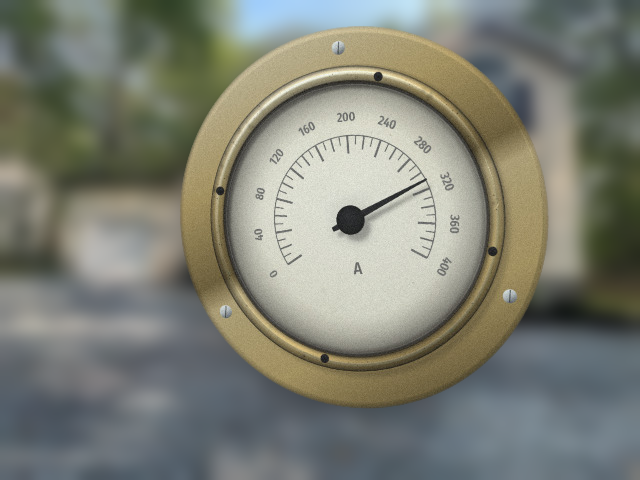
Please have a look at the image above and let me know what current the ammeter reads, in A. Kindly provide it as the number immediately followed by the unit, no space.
310A
